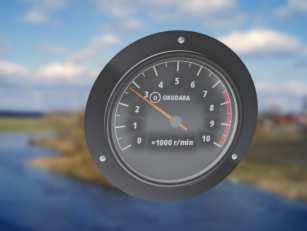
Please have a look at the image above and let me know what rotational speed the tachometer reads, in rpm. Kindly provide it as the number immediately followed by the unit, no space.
2750rpm
